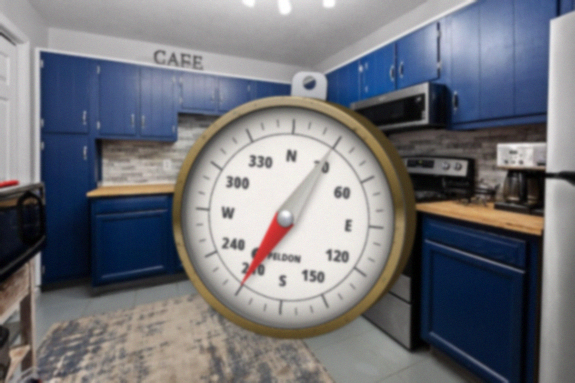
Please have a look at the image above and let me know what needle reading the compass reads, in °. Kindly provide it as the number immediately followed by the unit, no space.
210°
